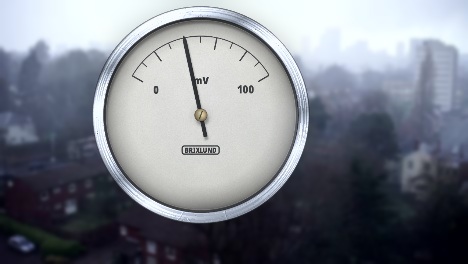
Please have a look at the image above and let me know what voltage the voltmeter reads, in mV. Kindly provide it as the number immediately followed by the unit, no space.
40mV
